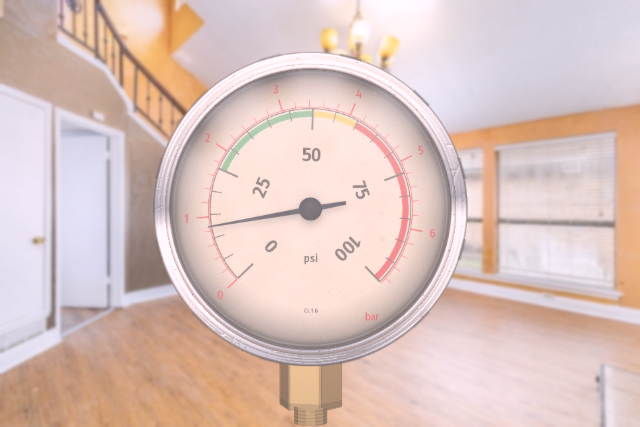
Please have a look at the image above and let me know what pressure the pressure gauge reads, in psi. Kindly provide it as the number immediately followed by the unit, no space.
12.5psi
